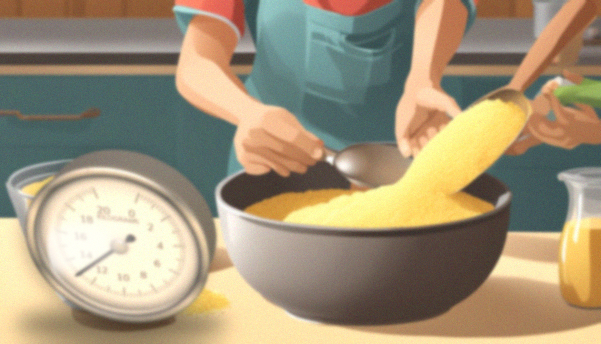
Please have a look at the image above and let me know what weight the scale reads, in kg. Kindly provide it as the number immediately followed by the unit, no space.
13kg
